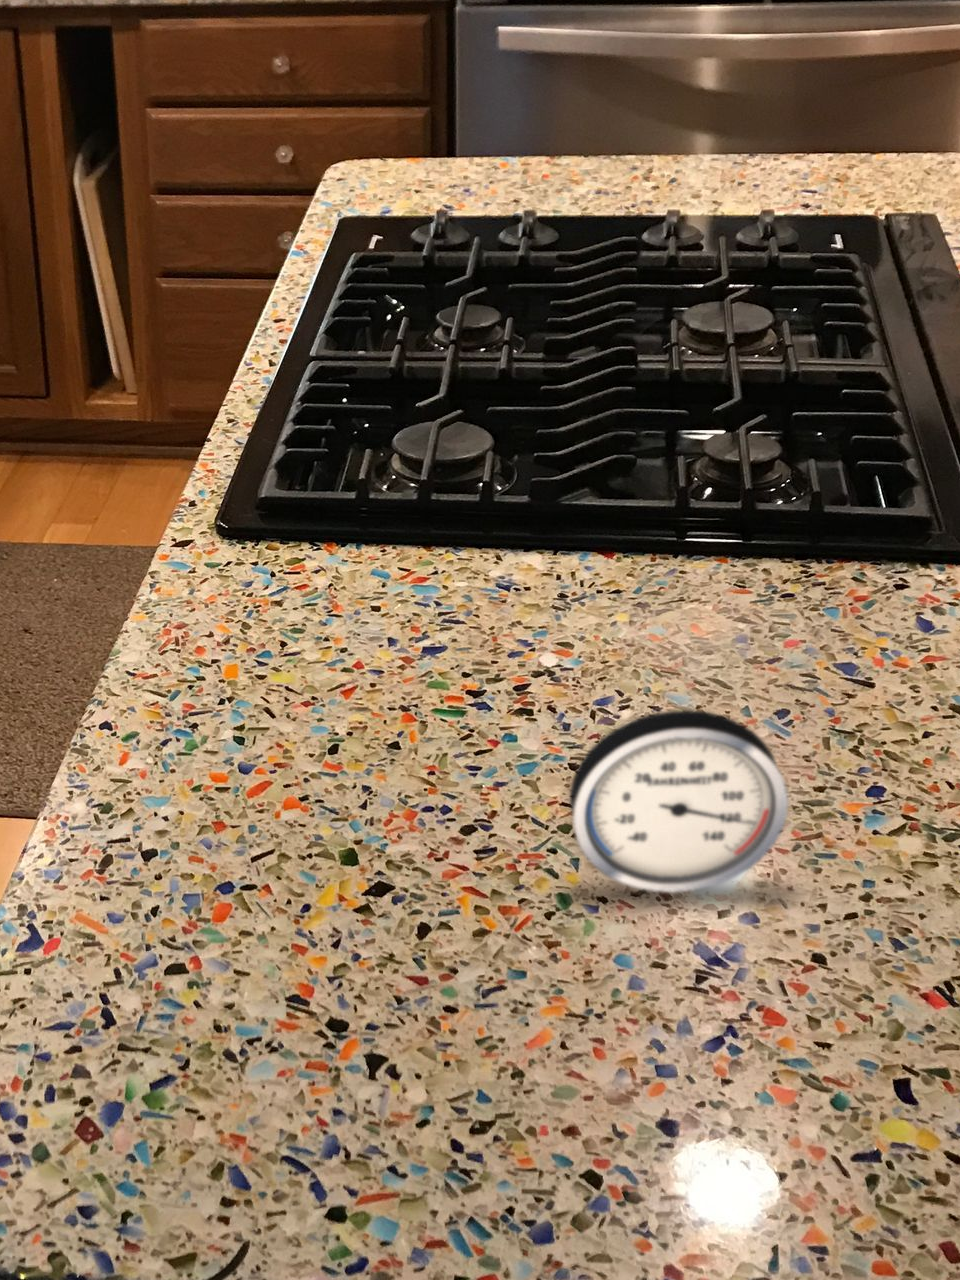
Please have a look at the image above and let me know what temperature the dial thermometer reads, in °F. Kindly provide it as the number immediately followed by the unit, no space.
120°F
